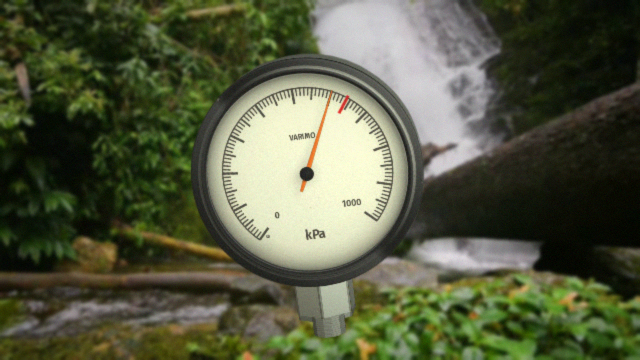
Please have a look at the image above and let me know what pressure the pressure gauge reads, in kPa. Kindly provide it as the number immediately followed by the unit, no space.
600kPa
